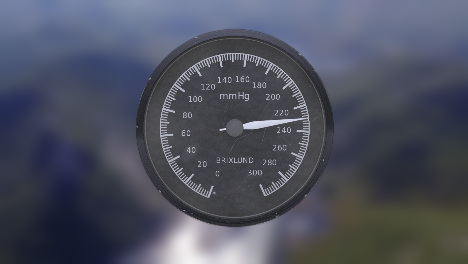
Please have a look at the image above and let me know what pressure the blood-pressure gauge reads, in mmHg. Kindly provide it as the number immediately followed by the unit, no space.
230mmHg
